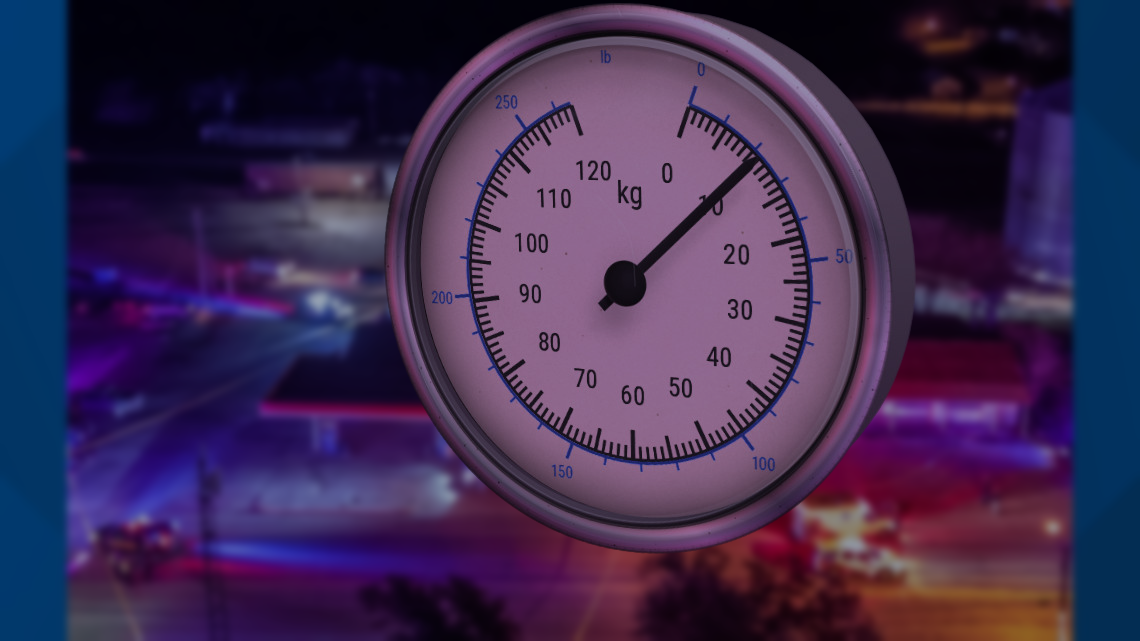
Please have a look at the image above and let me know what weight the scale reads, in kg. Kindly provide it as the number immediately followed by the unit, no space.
10kg
